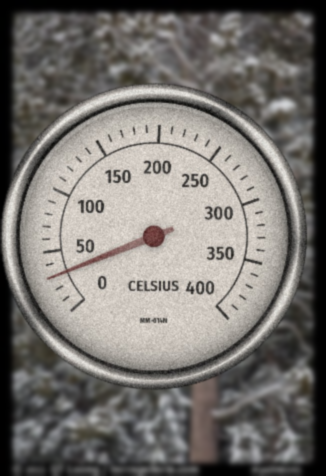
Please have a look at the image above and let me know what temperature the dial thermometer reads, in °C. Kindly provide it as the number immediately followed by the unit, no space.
30°C
